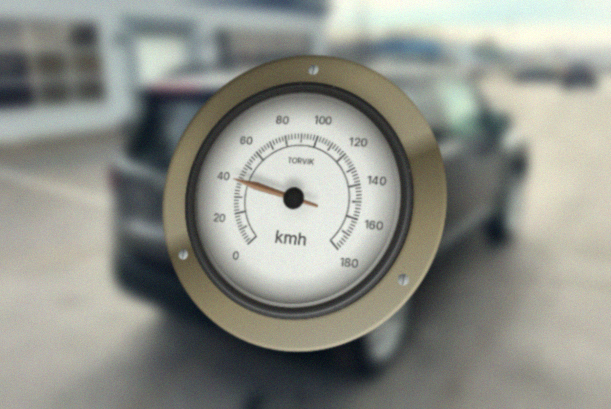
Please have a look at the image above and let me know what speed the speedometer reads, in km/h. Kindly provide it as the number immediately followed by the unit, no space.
40km/h
